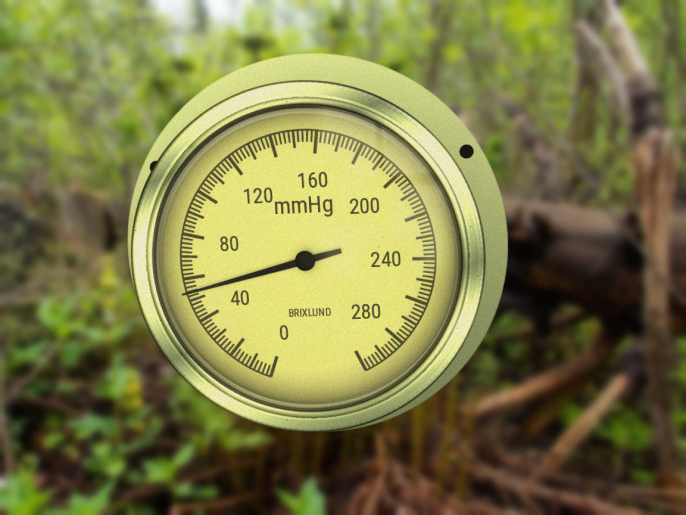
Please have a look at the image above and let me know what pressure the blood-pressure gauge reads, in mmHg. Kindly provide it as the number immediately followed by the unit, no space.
54mmHg
